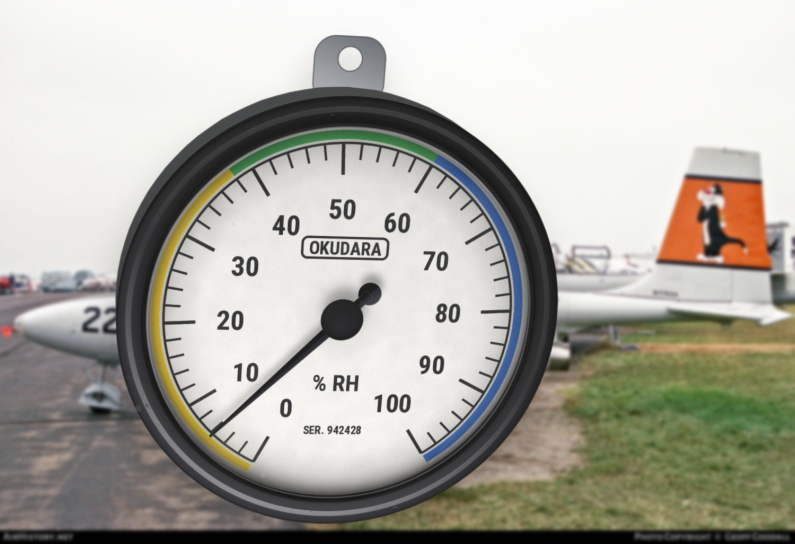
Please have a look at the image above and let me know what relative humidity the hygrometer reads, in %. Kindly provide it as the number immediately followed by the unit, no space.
6%
